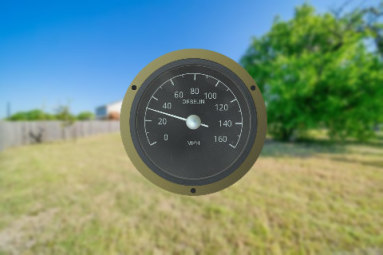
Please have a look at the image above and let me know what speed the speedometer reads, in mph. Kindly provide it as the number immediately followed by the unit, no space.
30mph
